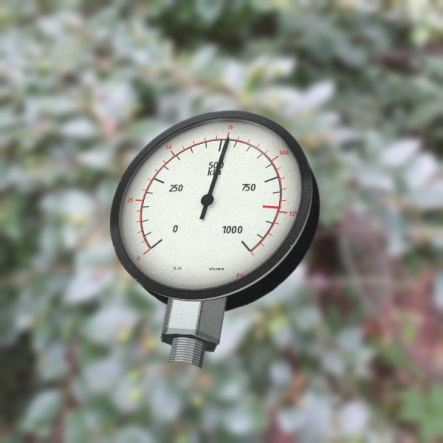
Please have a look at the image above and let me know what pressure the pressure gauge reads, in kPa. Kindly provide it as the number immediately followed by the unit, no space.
525kPa
